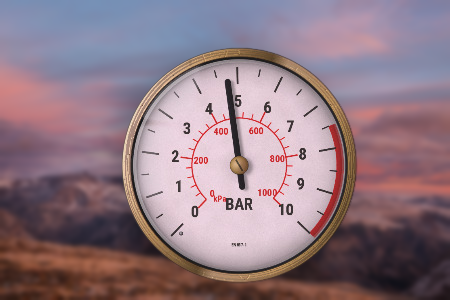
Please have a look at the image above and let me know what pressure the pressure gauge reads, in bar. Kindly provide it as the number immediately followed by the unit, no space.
4.75bar
